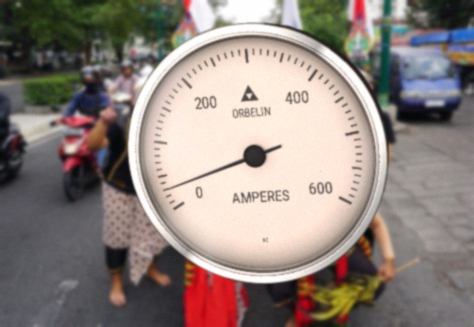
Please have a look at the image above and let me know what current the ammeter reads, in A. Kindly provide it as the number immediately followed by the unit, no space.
30A
